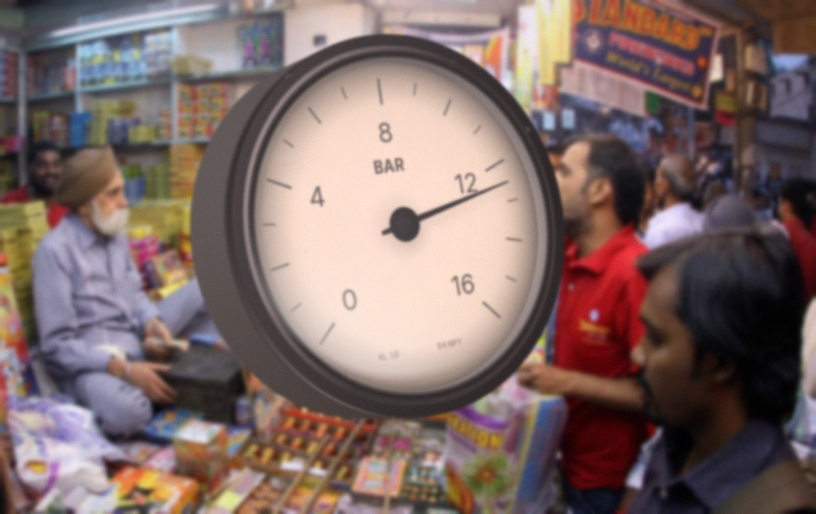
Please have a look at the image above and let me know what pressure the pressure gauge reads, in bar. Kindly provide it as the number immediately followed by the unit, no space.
12.5bar
